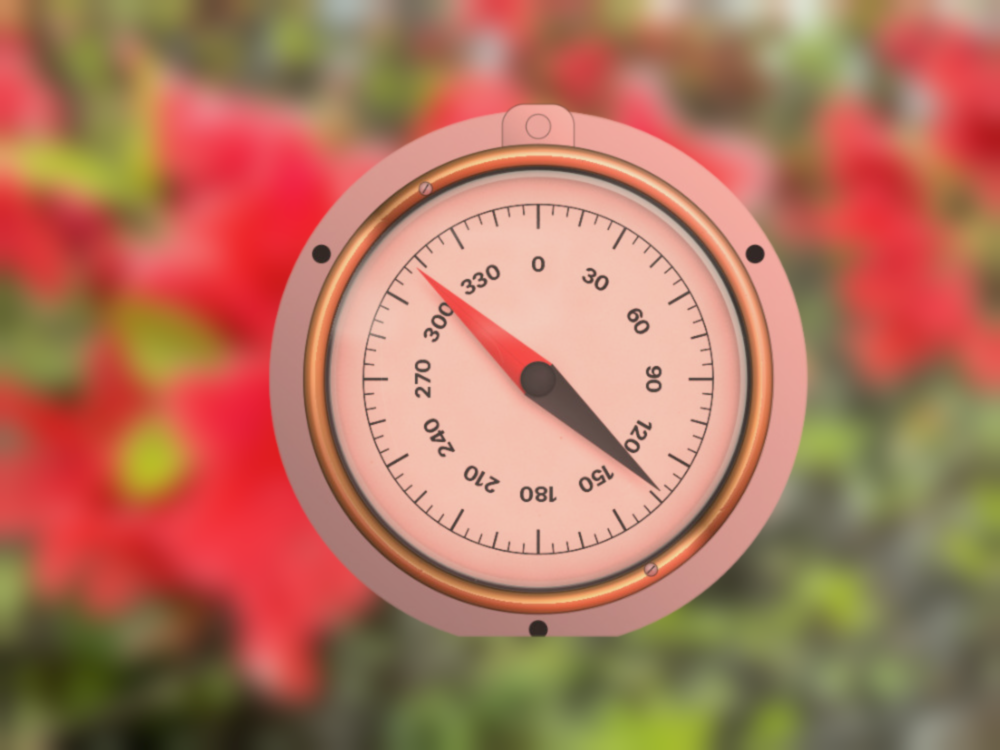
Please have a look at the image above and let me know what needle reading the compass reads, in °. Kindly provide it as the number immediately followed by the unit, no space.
312.5°
